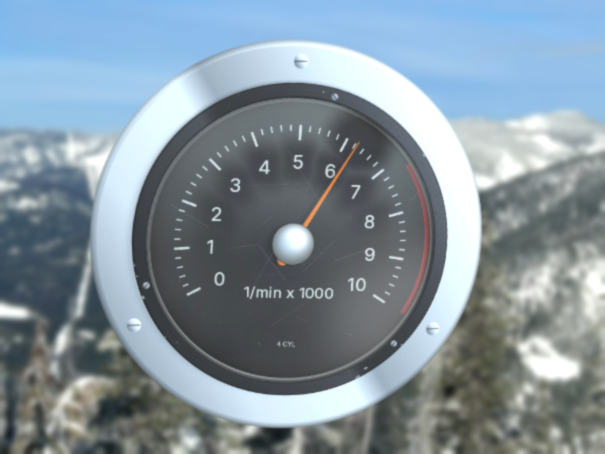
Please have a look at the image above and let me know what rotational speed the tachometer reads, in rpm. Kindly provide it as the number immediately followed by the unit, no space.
6200rpm
